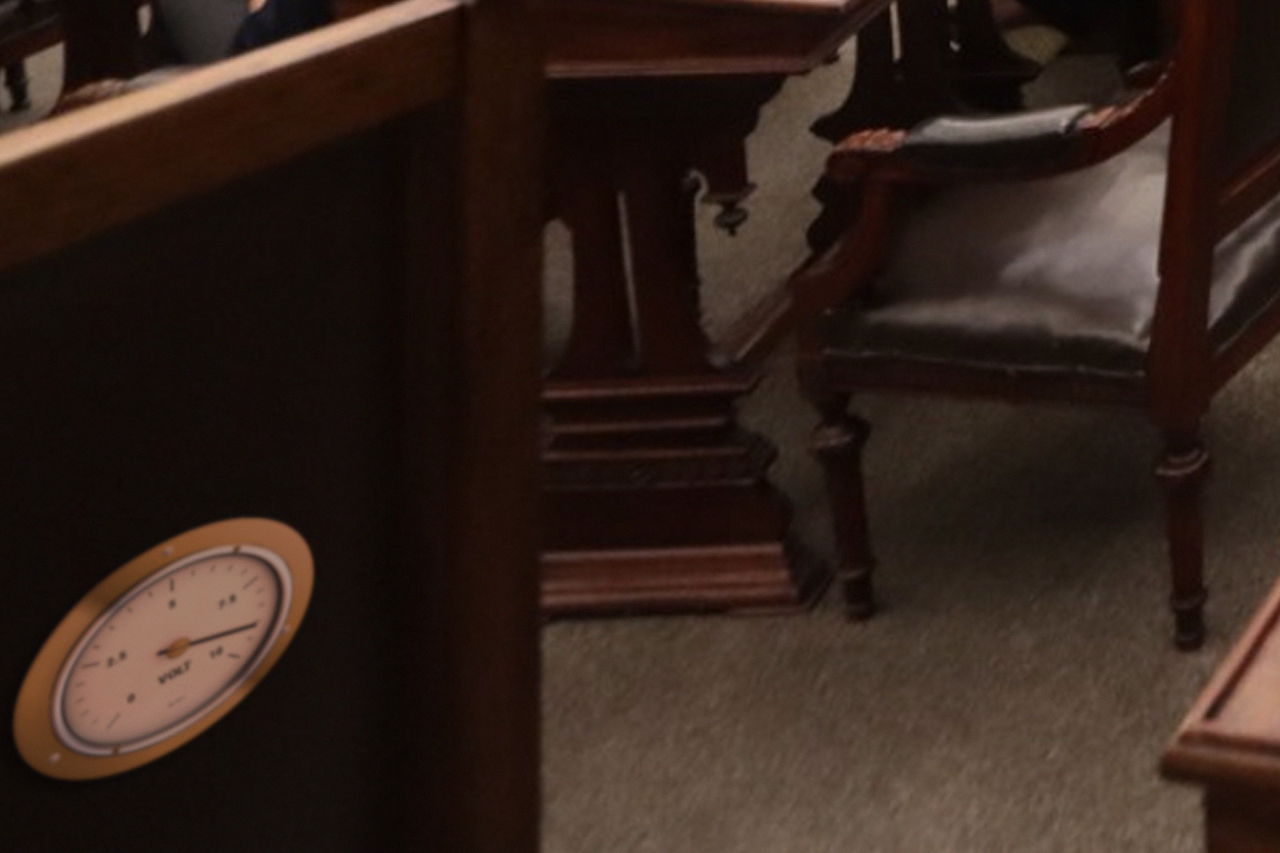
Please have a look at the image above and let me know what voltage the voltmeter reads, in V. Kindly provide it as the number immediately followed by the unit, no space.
9V
